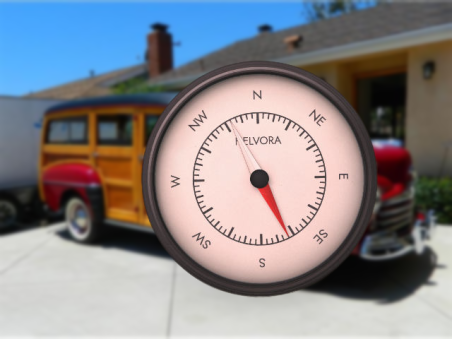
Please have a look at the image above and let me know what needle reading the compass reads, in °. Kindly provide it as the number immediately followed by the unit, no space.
155°
